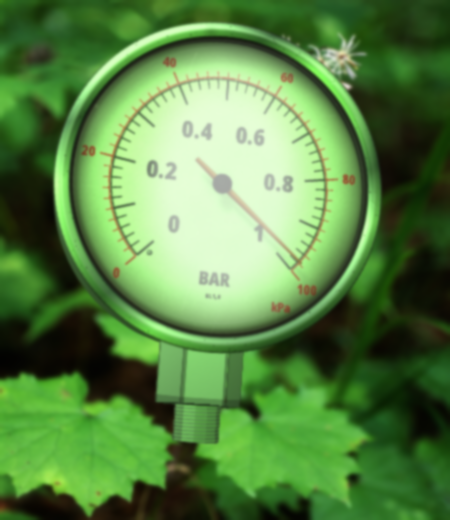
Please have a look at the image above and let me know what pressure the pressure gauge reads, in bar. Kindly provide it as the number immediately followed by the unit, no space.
0.98bar
